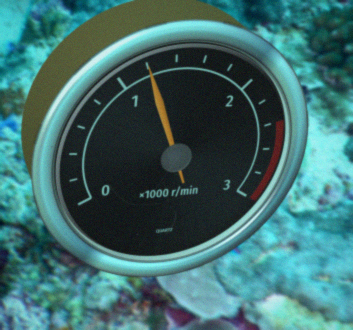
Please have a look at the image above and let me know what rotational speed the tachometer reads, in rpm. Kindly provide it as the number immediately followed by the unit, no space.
1200rpm
